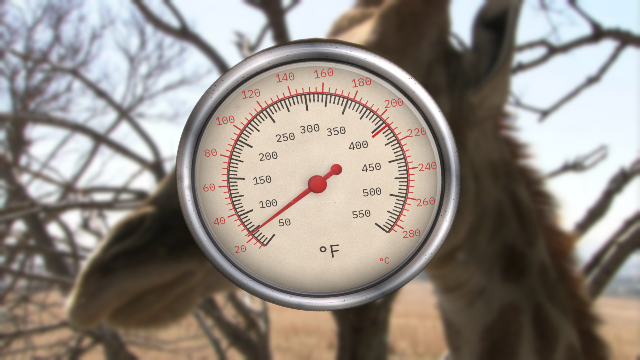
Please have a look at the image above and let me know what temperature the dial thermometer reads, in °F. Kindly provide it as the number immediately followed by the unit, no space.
75°F
